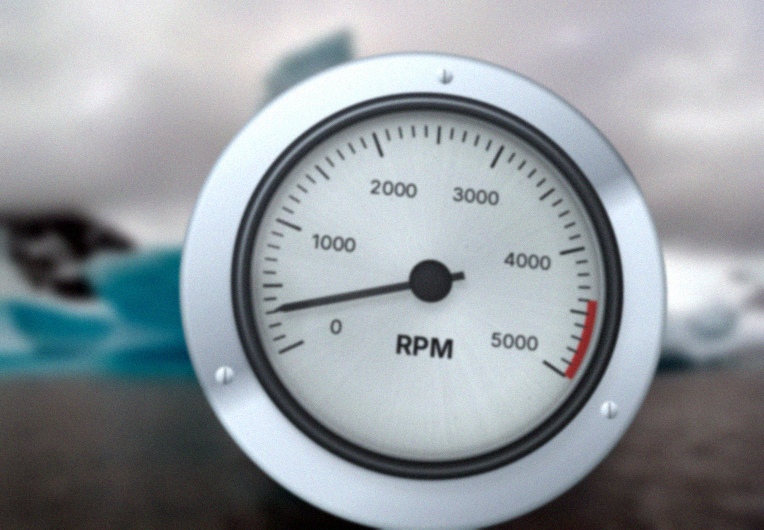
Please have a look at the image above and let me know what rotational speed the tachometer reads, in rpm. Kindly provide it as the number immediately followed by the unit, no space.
300rpm
